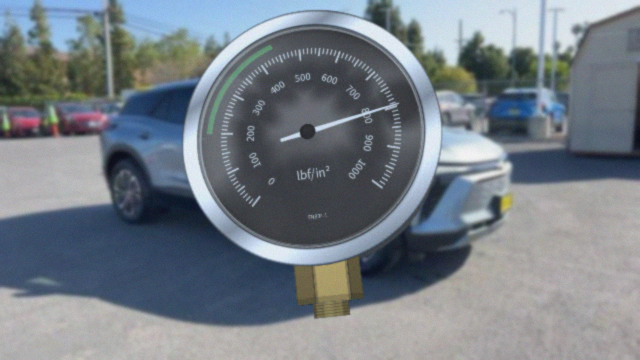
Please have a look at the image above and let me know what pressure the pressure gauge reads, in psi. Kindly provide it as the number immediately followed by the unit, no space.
800psi
